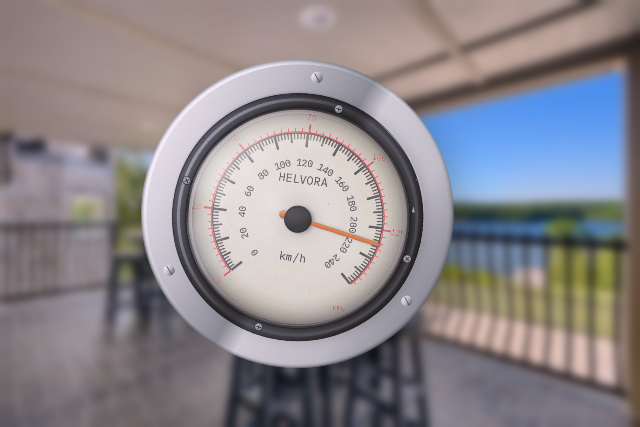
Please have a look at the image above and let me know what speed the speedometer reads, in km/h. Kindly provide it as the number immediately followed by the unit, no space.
210km/h
